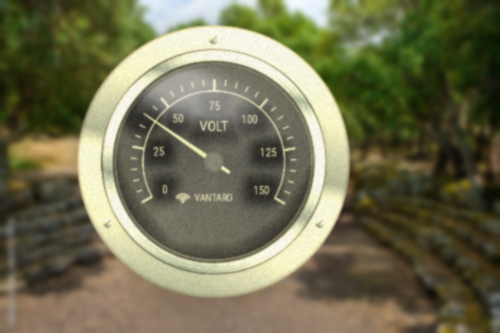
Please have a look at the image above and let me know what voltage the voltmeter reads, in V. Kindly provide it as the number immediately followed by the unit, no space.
40V
